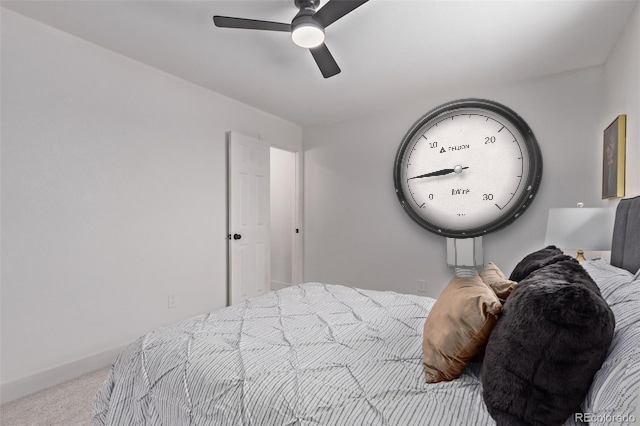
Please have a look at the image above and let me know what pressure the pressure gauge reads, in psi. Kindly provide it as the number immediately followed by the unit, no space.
4psi
